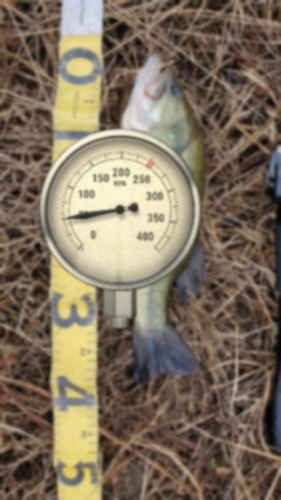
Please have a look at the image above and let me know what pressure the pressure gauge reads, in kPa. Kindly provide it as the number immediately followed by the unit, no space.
50kPa
